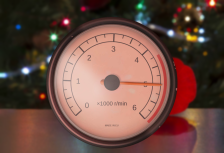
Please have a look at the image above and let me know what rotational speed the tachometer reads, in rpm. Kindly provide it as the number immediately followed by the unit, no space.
5000rpm
